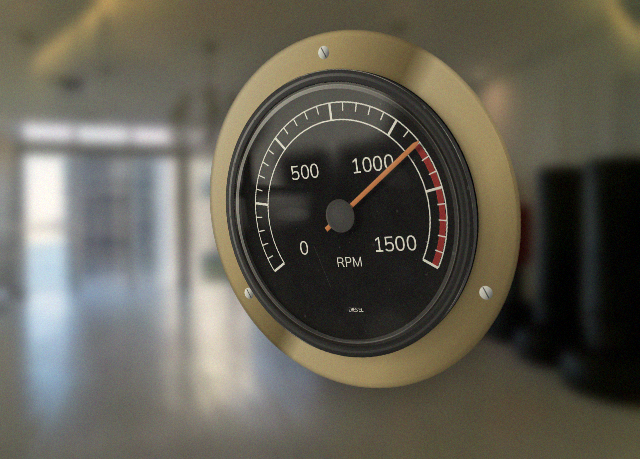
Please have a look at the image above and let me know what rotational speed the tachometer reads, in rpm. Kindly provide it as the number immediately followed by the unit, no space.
1100rpm
